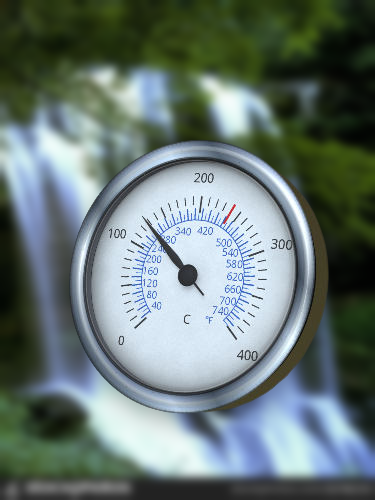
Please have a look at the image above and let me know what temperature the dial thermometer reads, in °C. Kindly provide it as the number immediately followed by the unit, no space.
130°C
